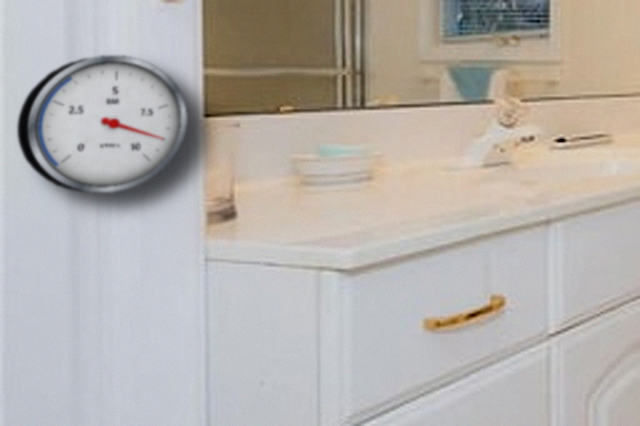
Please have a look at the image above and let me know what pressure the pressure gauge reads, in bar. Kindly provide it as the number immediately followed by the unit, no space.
9bar
